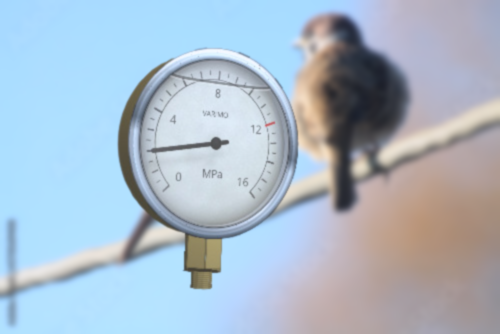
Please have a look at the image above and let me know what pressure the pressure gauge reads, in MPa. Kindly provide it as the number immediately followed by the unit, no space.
2MPa
